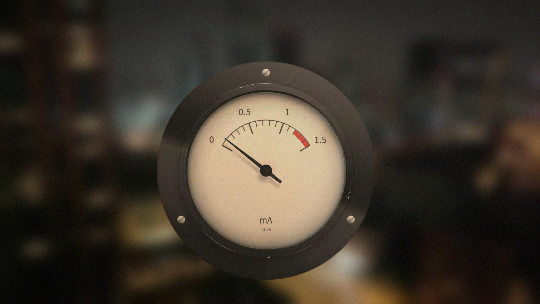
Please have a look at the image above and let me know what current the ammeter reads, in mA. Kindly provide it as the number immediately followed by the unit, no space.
0.1mA
